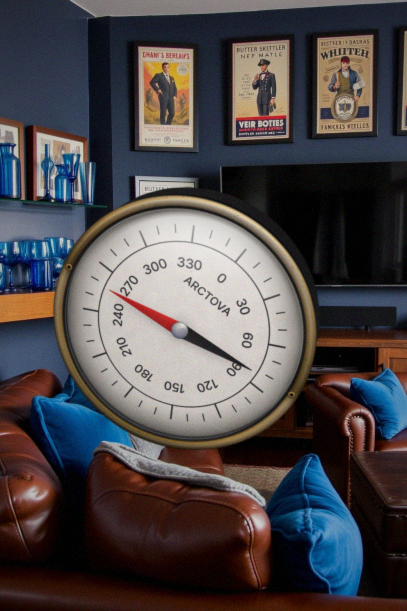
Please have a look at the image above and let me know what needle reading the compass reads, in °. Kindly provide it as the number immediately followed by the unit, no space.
260°
